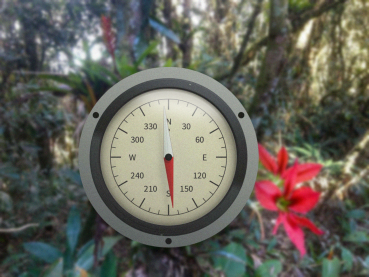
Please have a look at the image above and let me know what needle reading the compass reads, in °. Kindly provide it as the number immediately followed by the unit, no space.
175°
